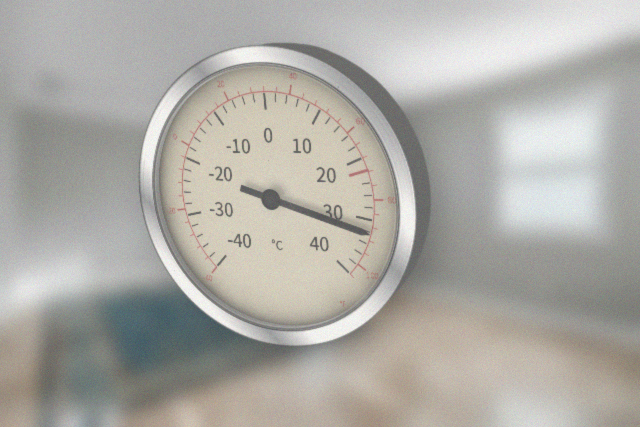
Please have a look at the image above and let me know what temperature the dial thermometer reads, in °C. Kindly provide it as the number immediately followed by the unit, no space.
32°C
